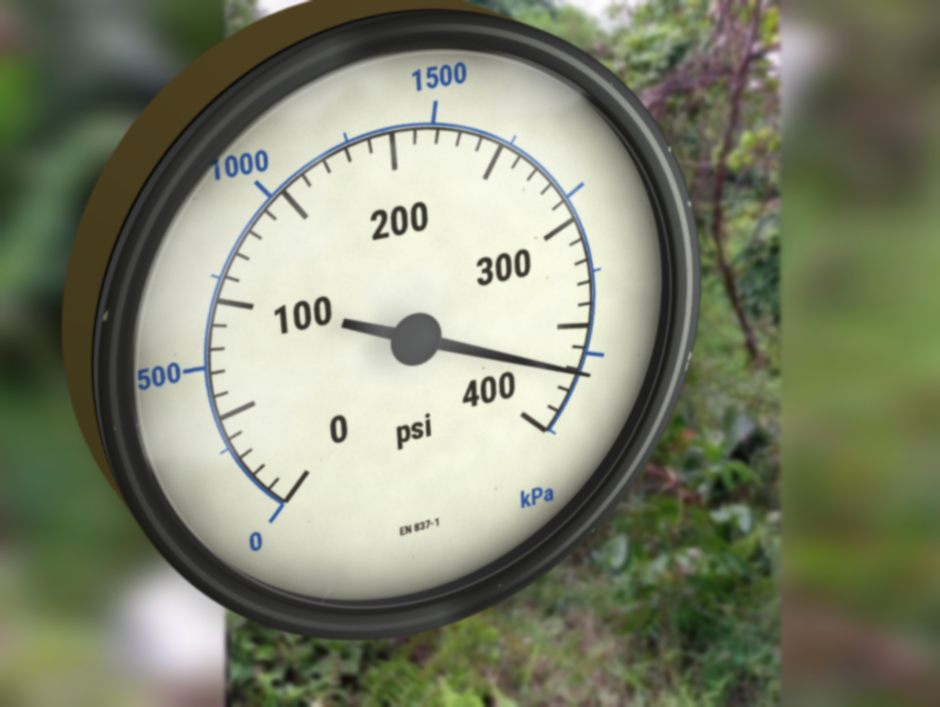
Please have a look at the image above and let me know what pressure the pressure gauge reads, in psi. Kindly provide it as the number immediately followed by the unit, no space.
370psi
